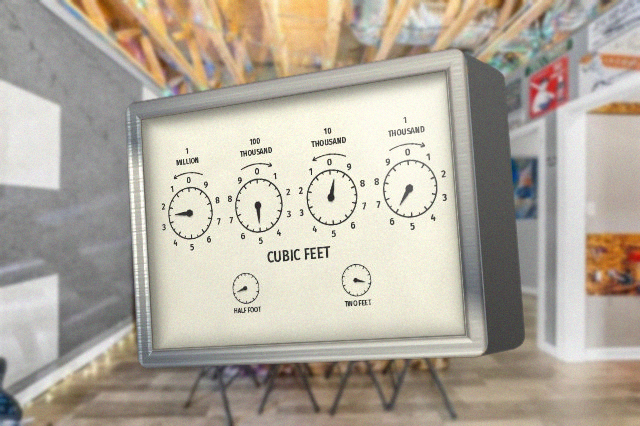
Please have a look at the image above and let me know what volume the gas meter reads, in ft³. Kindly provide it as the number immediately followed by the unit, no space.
249600ft³
